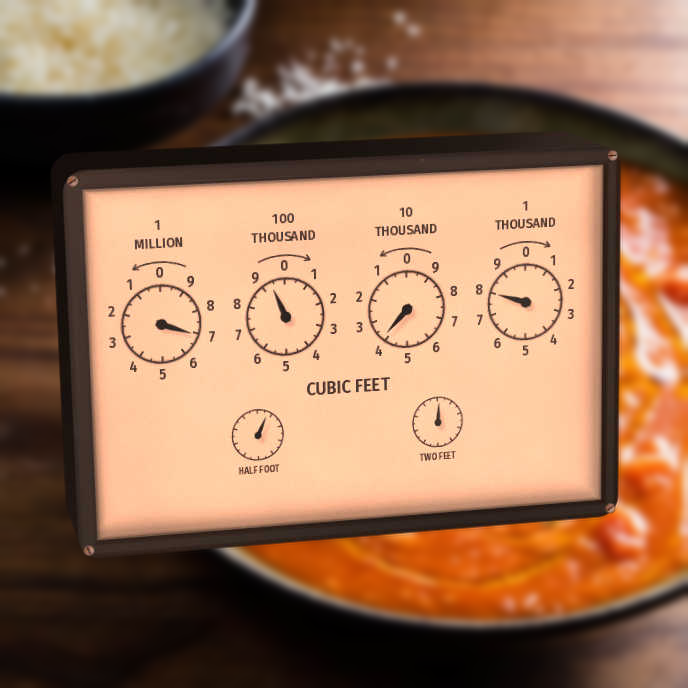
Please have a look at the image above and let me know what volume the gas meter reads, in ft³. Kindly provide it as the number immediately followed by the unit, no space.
693800ft³
